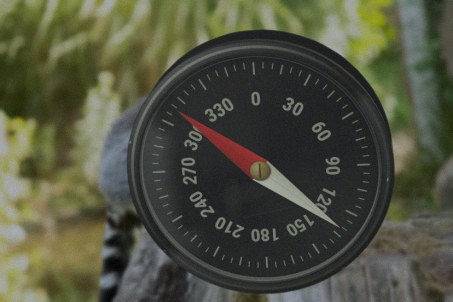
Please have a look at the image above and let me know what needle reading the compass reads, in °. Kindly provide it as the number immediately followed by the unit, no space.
310°
